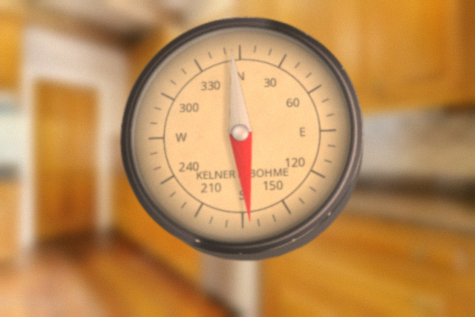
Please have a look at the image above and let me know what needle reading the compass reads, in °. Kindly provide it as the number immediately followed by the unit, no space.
175°
